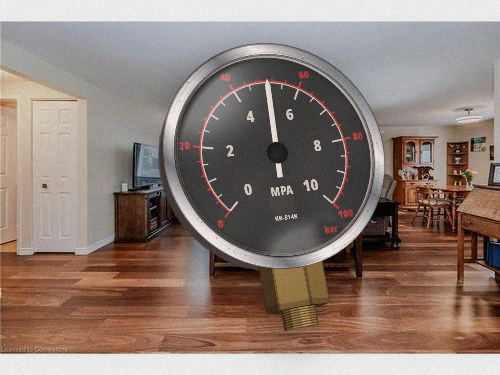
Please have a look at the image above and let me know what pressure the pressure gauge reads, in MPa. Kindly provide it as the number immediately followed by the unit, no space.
5MPa
